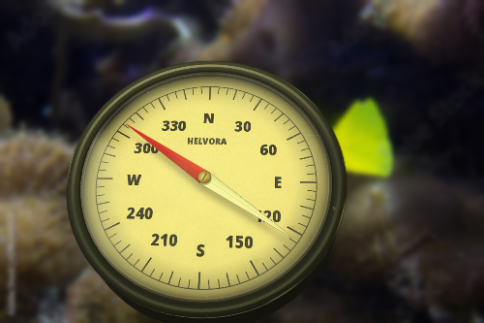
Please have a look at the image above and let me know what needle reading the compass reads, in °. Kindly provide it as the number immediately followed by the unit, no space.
305°
